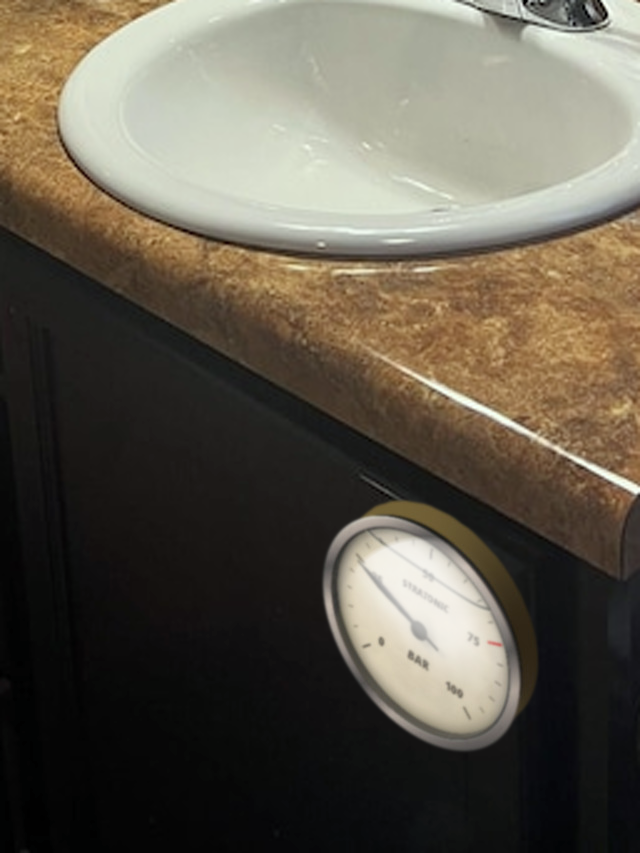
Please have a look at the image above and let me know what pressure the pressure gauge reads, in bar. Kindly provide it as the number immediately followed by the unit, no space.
25bar
